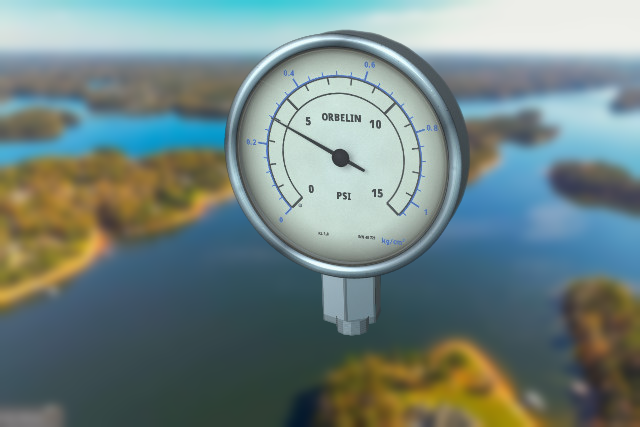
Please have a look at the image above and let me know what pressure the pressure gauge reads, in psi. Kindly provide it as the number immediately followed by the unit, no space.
4psi
